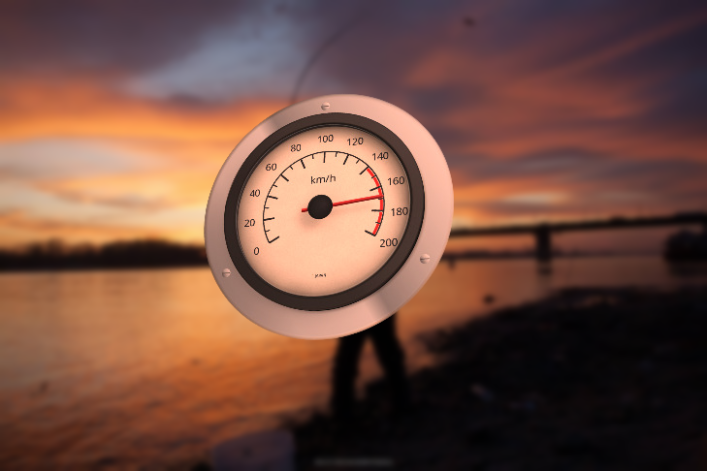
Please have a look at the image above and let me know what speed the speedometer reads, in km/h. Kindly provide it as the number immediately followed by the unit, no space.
170km/h
